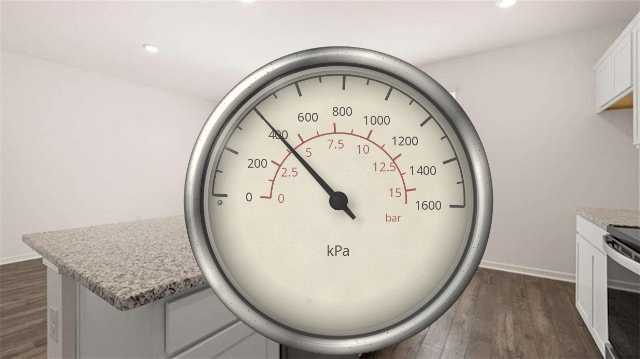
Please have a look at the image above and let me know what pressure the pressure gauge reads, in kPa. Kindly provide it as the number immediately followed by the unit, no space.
400kPa
